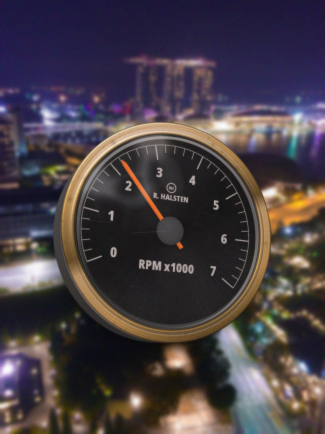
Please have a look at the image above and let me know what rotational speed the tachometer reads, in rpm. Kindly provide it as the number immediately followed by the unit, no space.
2200rpm
